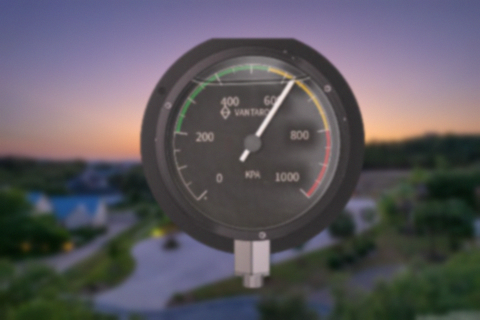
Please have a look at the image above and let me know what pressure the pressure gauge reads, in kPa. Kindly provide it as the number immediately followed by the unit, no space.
625kPa
